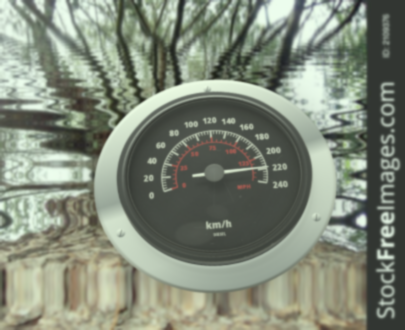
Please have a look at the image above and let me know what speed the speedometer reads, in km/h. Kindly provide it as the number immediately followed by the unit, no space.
220km/h
